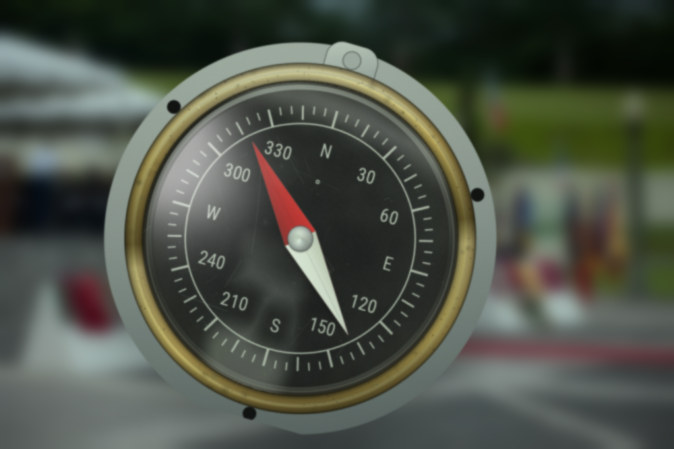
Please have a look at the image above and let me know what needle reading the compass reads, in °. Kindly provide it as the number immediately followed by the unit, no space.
317.5°
